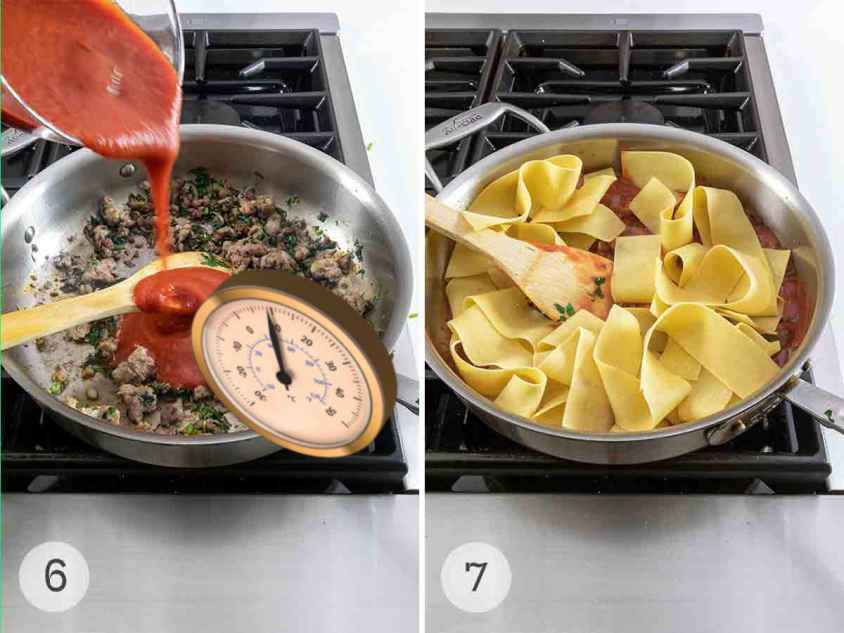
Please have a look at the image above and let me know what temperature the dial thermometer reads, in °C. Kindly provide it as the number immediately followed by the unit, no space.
10°C
